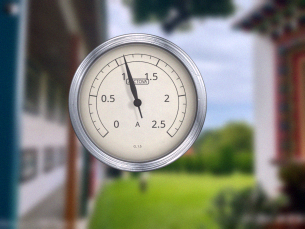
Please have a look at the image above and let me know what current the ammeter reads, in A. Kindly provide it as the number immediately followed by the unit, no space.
1.1A
